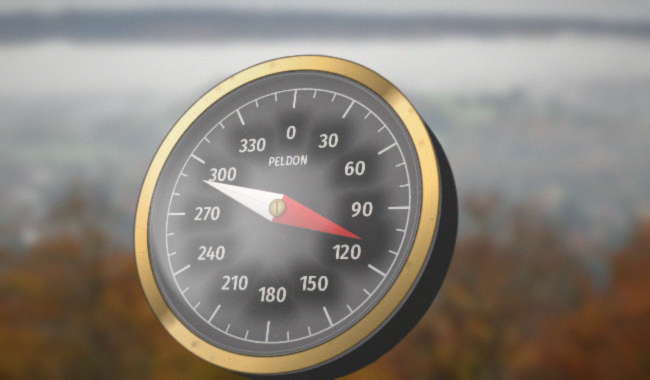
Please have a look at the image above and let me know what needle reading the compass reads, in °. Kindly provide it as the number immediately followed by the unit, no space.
110°
